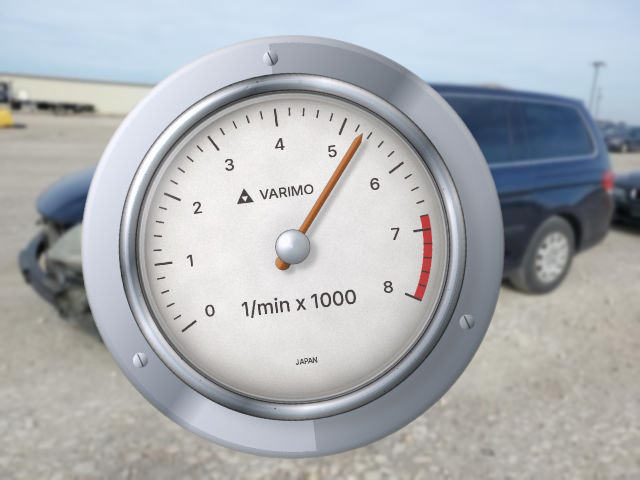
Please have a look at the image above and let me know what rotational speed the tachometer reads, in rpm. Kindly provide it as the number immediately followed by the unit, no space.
5300rpm
